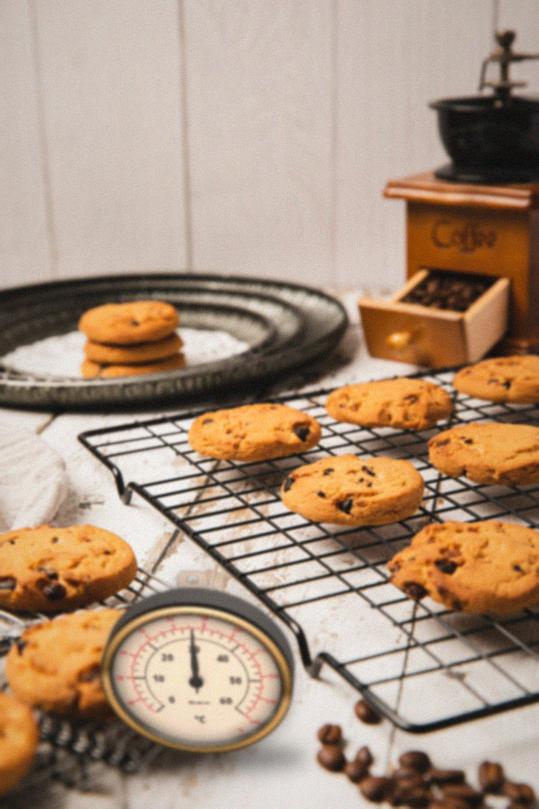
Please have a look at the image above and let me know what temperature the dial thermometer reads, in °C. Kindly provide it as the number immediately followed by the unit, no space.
30°C
